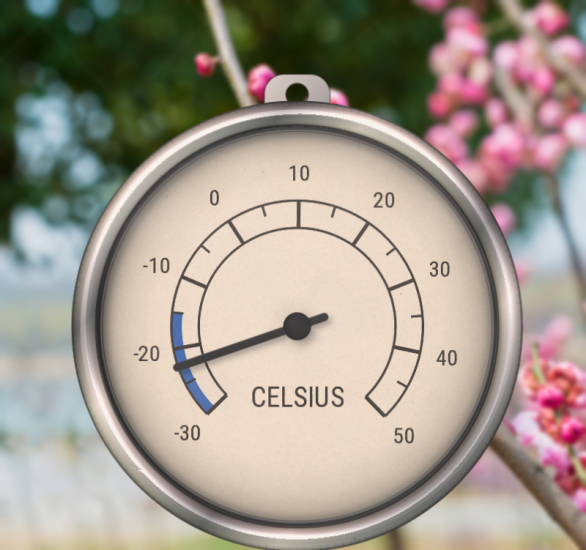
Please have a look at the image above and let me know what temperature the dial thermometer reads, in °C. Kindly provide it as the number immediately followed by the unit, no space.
-22.5°C
